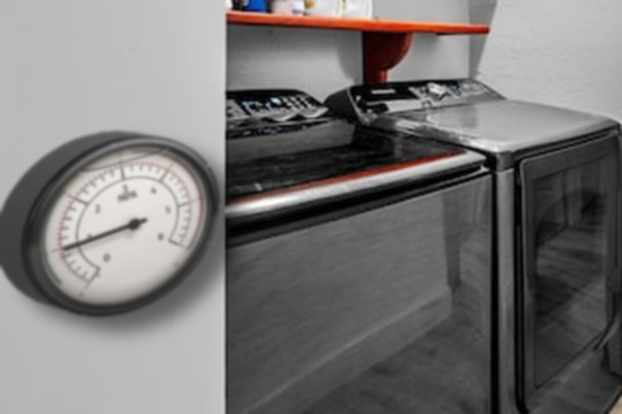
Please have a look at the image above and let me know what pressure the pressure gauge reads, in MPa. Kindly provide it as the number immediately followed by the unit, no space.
1MPa
